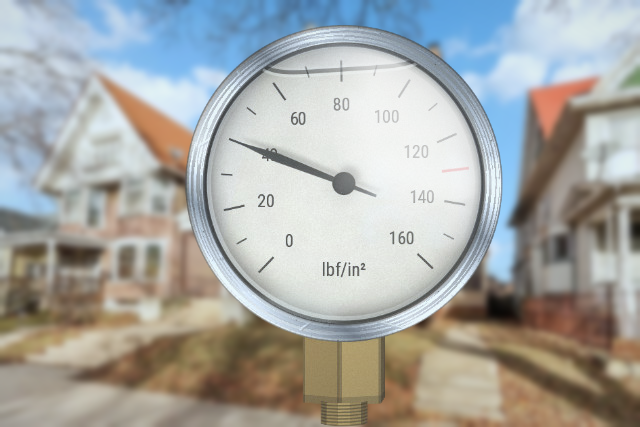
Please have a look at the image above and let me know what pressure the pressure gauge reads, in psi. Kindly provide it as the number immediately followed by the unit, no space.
40psi
